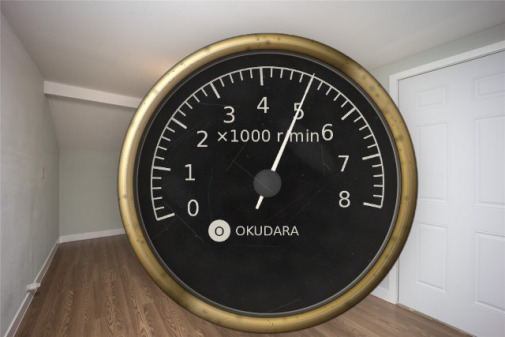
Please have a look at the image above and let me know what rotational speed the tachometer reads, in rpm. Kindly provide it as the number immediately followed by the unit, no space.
5000rpm
